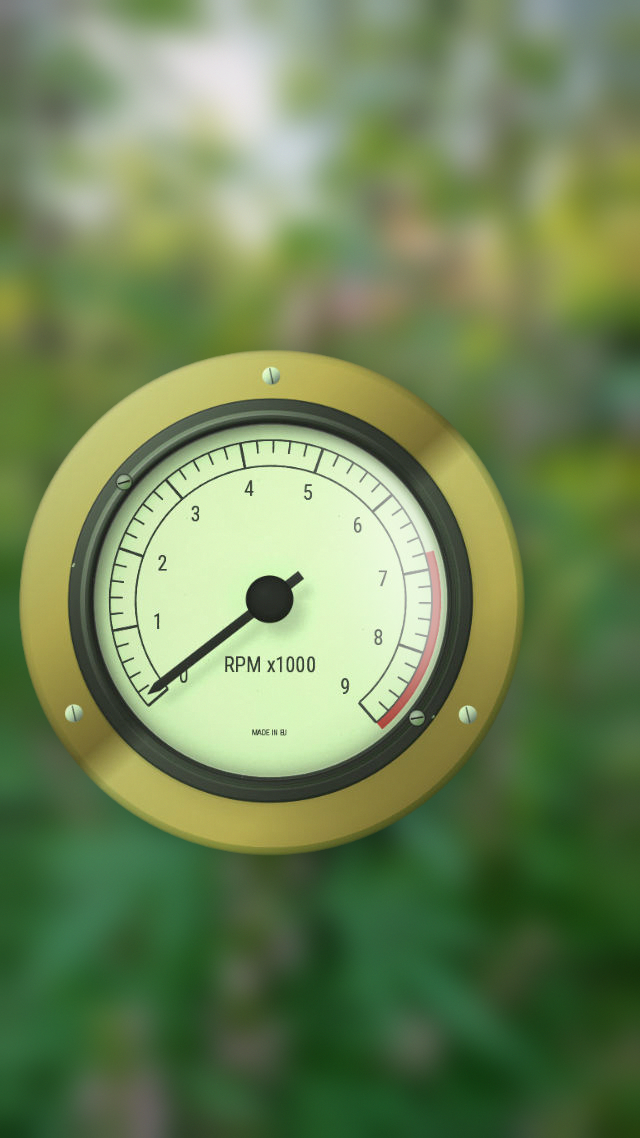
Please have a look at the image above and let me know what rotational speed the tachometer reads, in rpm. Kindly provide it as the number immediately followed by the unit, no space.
100rpm
